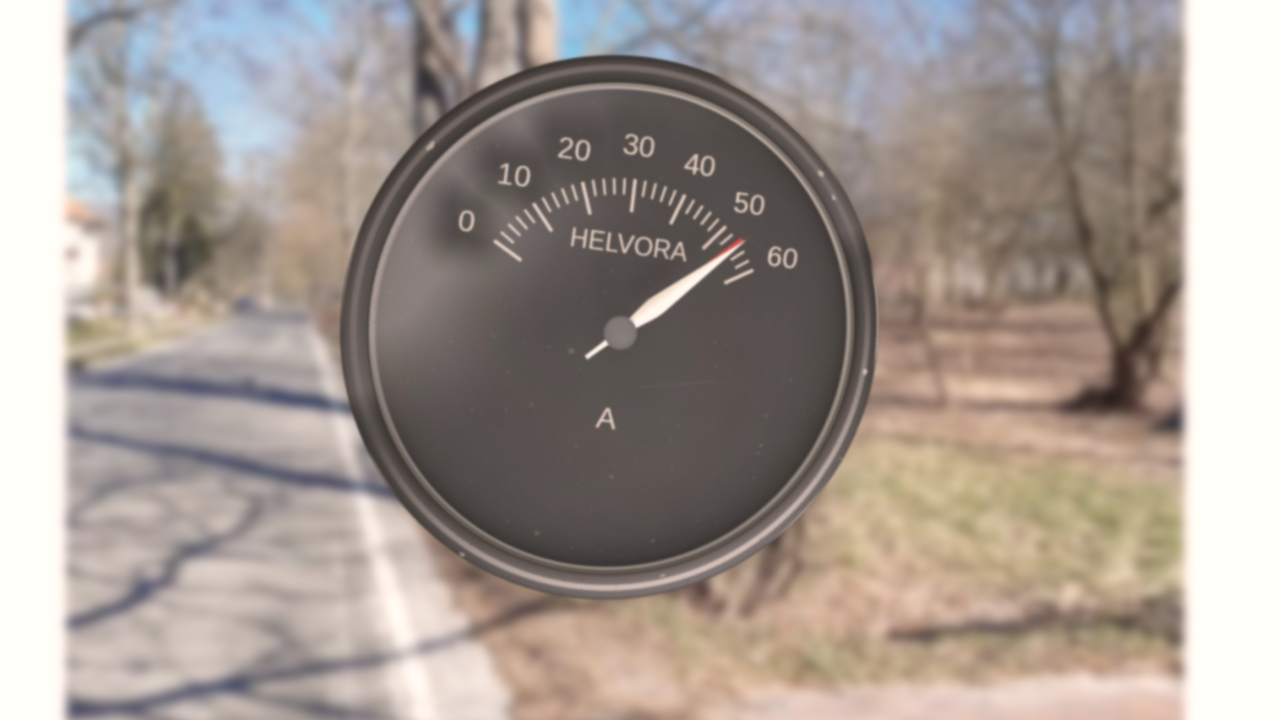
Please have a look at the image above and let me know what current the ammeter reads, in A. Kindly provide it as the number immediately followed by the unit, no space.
54A
